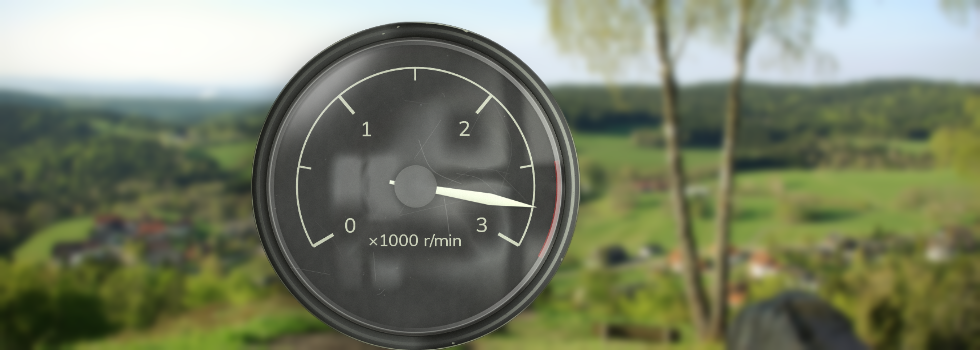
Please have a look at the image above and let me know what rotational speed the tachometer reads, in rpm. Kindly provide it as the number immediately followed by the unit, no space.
2750rpm
